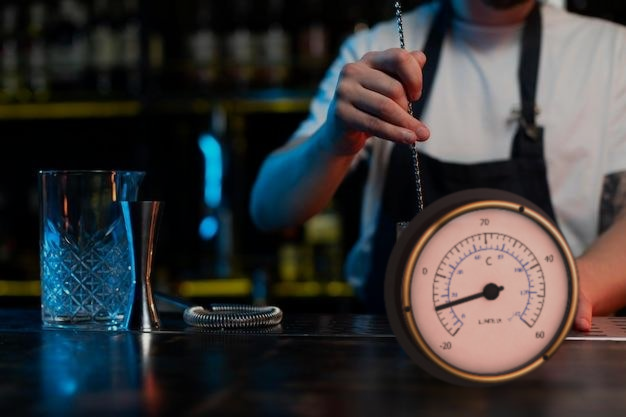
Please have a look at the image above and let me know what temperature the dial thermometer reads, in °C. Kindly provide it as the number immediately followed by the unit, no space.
-10°C
